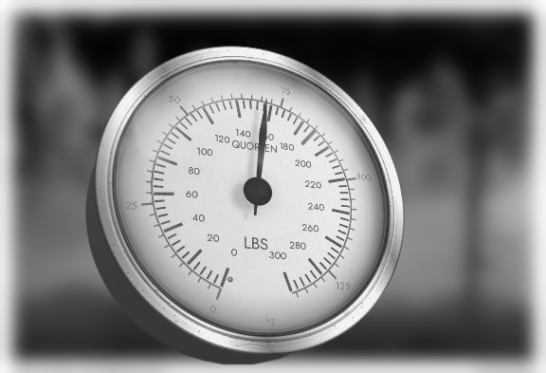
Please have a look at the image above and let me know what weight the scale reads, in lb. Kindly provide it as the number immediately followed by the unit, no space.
156lb
